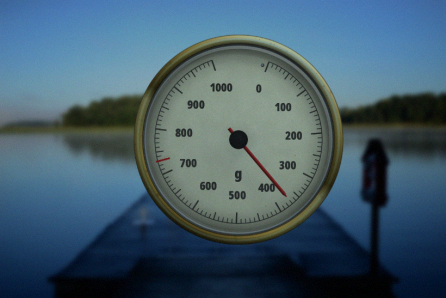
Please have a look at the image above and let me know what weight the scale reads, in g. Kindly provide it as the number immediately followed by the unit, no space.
370g
